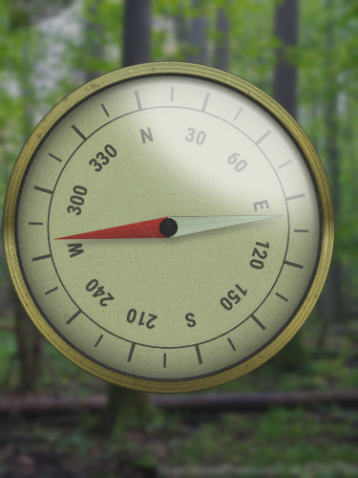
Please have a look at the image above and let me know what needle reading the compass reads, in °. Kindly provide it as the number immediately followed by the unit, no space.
277.5°
